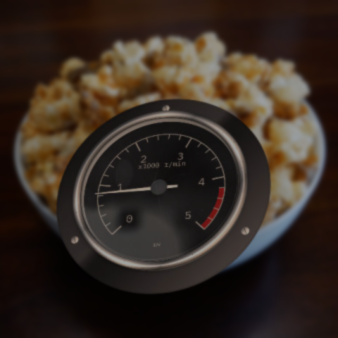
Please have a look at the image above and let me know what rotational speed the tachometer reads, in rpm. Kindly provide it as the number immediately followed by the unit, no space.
800rpm
